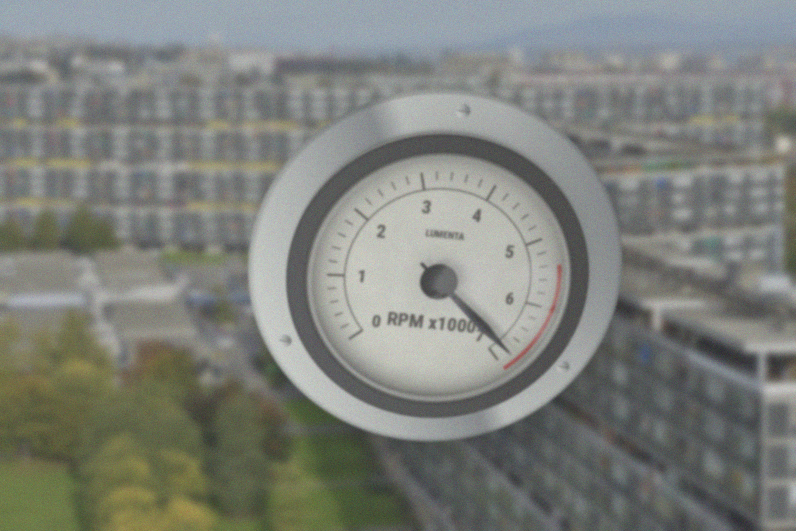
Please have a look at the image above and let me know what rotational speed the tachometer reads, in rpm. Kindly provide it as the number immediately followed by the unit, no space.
6800rpm
